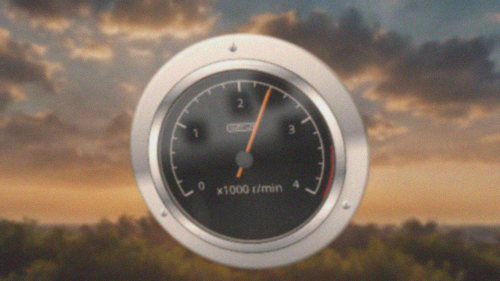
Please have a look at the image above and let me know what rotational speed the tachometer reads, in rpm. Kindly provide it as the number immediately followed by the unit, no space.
2400rpm
